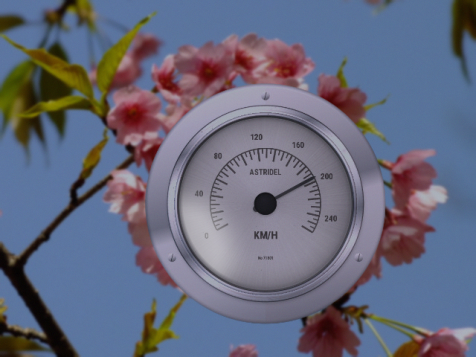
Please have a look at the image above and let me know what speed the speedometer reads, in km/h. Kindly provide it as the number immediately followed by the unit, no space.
195km/h
